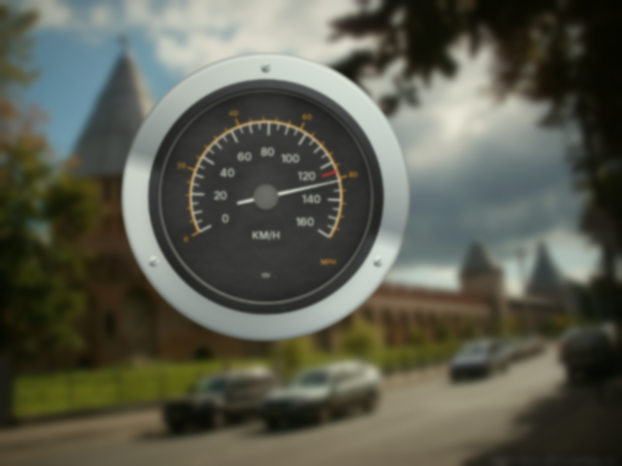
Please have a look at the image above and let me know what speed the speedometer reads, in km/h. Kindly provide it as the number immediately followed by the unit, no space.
130km/h
